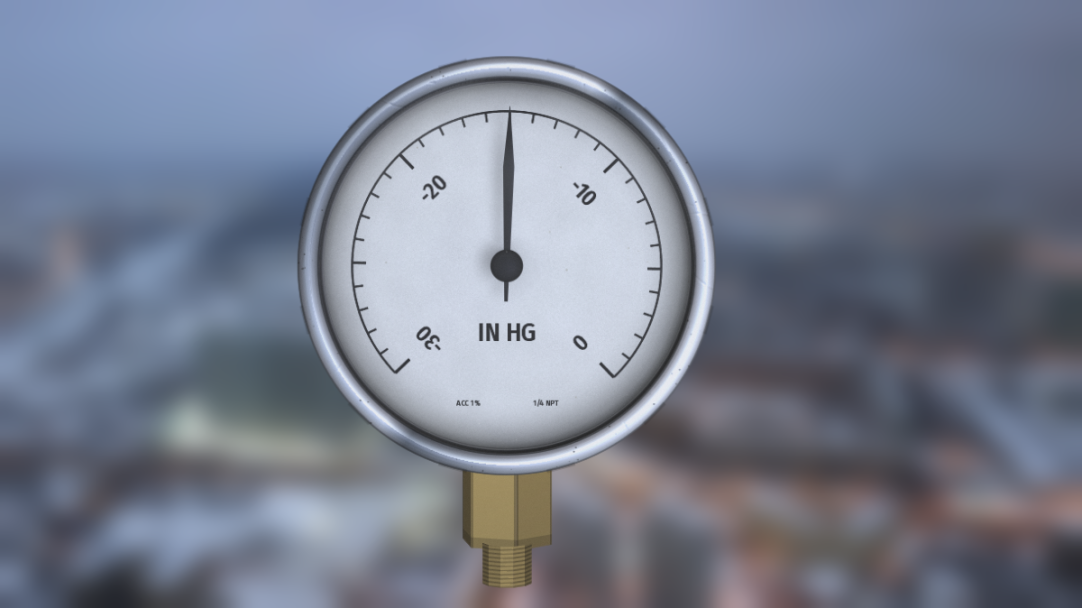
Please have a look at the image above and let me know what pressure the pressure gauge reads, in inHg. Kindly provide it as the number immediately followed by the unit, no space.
-15inHg
